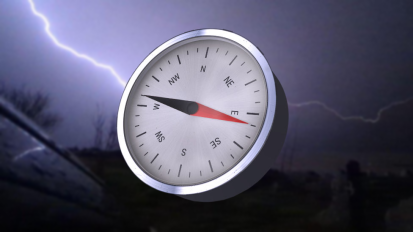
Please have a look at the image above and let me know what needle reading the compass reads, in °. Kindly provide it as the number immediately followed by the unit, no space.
100°
